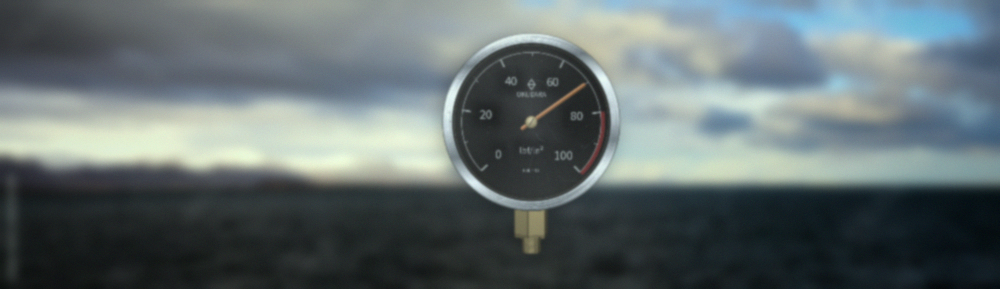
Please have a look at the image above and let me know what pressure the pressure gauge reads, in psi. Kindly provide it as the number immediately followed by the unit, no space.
70psi
